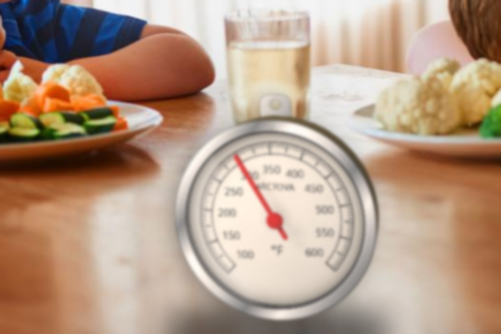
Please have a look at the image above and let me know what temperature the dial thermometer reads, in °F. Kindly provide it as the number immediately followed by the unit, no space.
300°F
